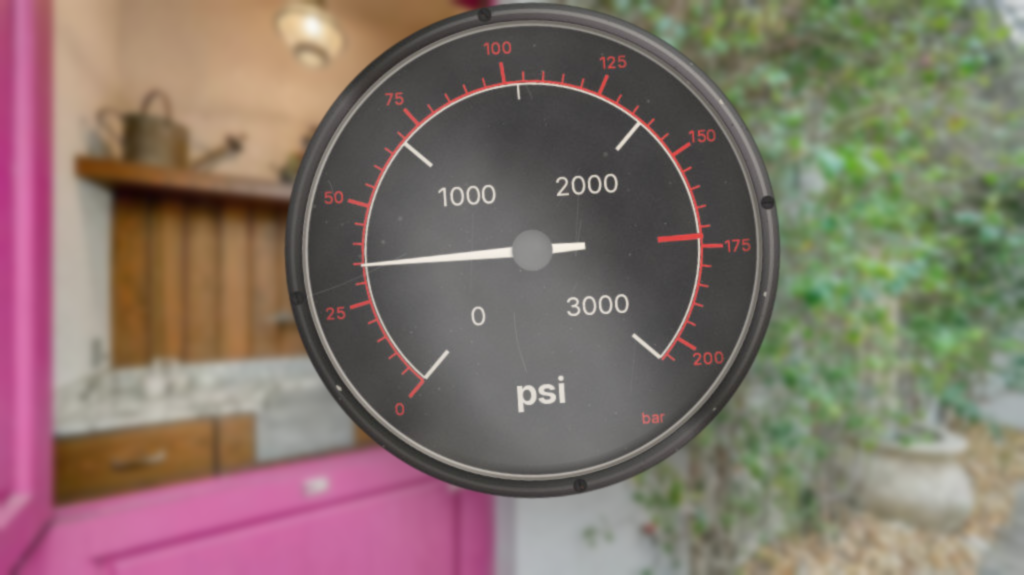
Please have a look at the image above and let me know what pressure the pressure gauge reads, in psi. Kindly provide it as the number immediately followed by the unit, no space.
500psi
